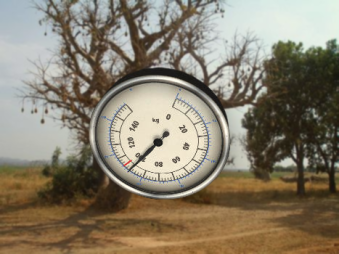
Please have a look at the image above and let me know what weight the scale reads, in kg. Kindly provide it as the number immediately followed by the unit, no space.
100kg
